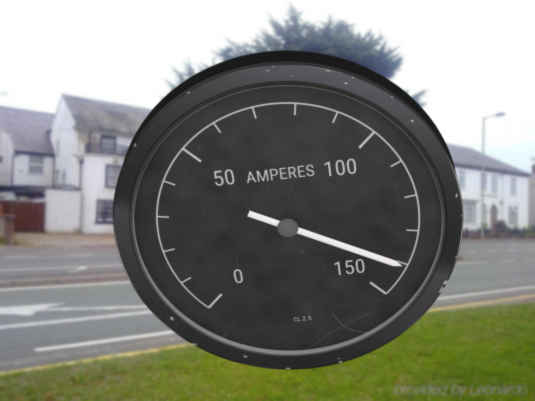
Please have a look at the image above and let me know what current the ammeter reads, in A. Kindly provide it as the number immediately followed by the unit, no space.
140A
